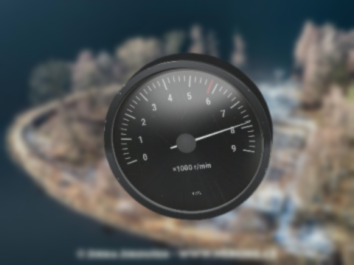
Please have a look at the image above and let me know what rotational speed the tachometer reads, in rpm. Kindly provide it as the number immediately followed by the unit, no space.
7800rpm
